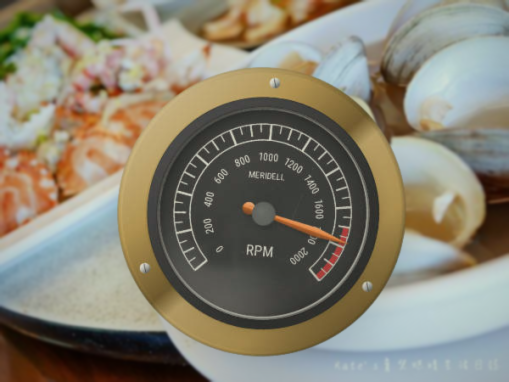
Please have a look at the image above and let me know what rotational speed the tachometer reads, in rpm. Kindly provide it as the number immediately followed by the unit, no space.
1775rpm
